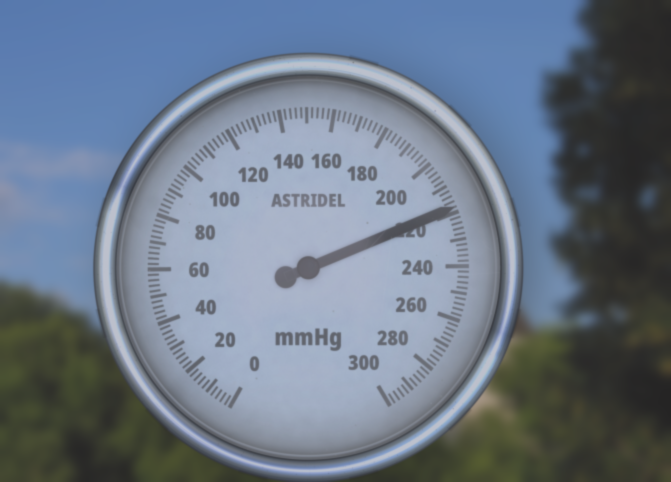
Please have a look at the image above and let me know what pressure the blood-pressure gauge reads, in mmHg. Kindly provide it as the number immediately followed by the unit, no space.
218mmHg
